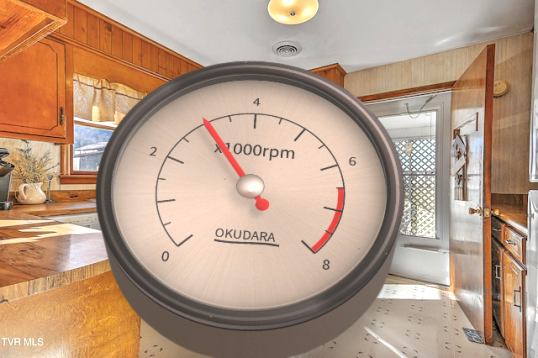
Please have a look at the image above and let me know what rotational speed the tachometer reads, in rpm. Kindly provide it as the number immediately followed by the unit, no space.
3000rpm
